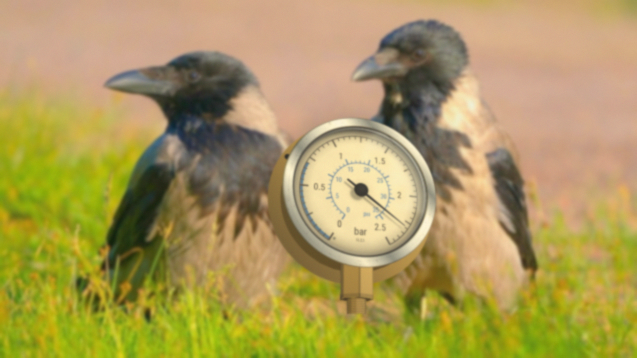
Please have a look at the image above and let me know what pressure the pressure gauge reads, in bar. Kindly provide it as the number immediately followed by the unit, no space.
2.3bar
